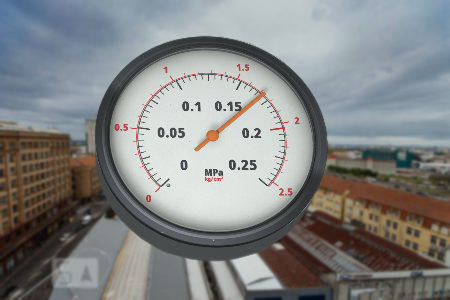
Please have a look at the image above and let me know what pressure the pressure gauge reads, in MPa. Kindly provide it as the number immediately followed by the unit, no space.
0.17MPa
